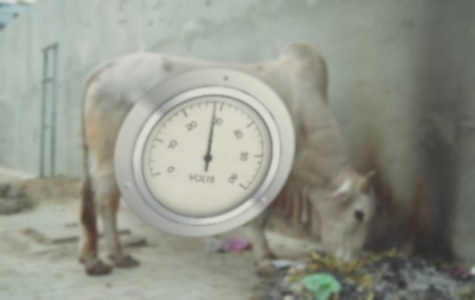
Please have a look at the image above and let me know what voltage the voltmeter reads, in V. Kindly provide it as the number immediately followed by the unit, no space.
28V
